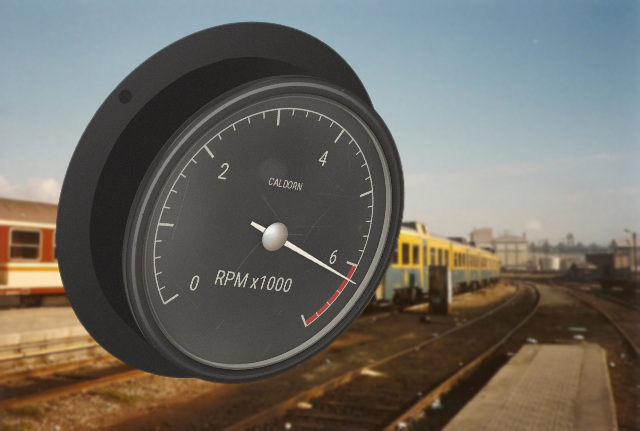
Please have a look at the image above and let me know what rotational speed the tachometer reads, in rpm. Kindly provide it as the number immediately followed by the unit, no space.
6200rpm
